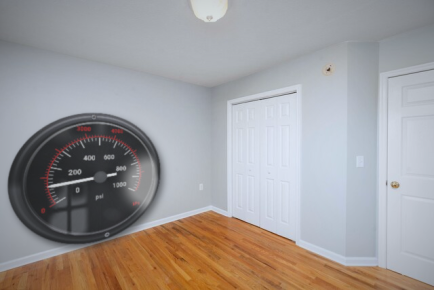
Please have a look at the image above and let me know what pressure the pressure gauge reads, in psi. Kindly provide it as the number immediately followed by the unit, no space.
100psi
